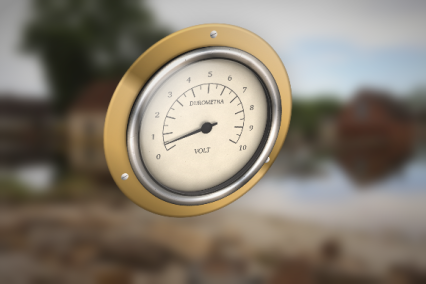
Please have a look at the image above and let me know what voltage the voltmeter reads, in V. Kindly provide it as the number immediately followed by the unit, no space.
0.5V
